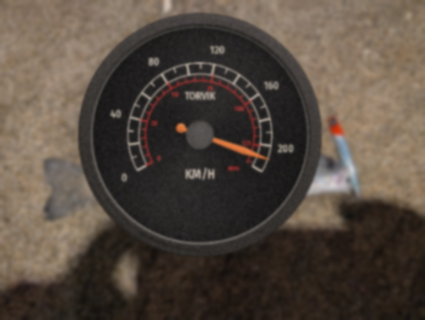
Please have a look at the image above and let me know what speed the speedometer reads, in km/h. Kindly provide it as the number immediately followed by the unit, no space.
210km/h
